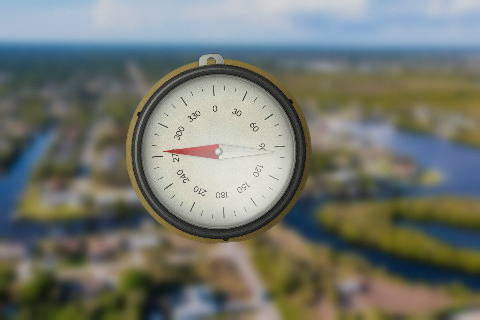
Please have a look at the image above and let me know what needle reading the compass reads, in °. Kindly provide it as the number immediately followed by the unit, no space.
275°
